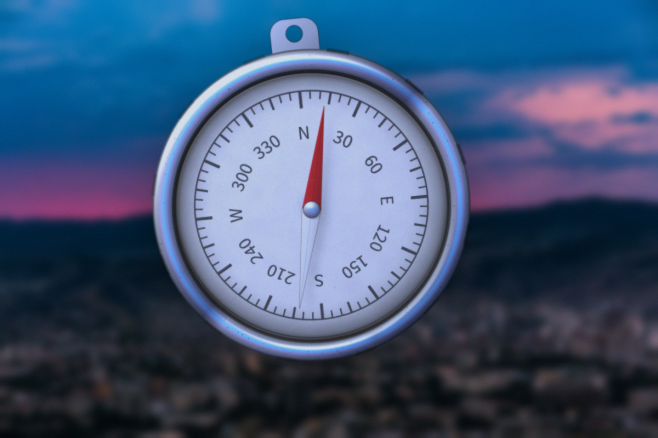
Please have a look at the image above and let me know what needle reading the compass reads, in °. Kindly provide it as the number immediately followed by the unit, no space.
12.5°
